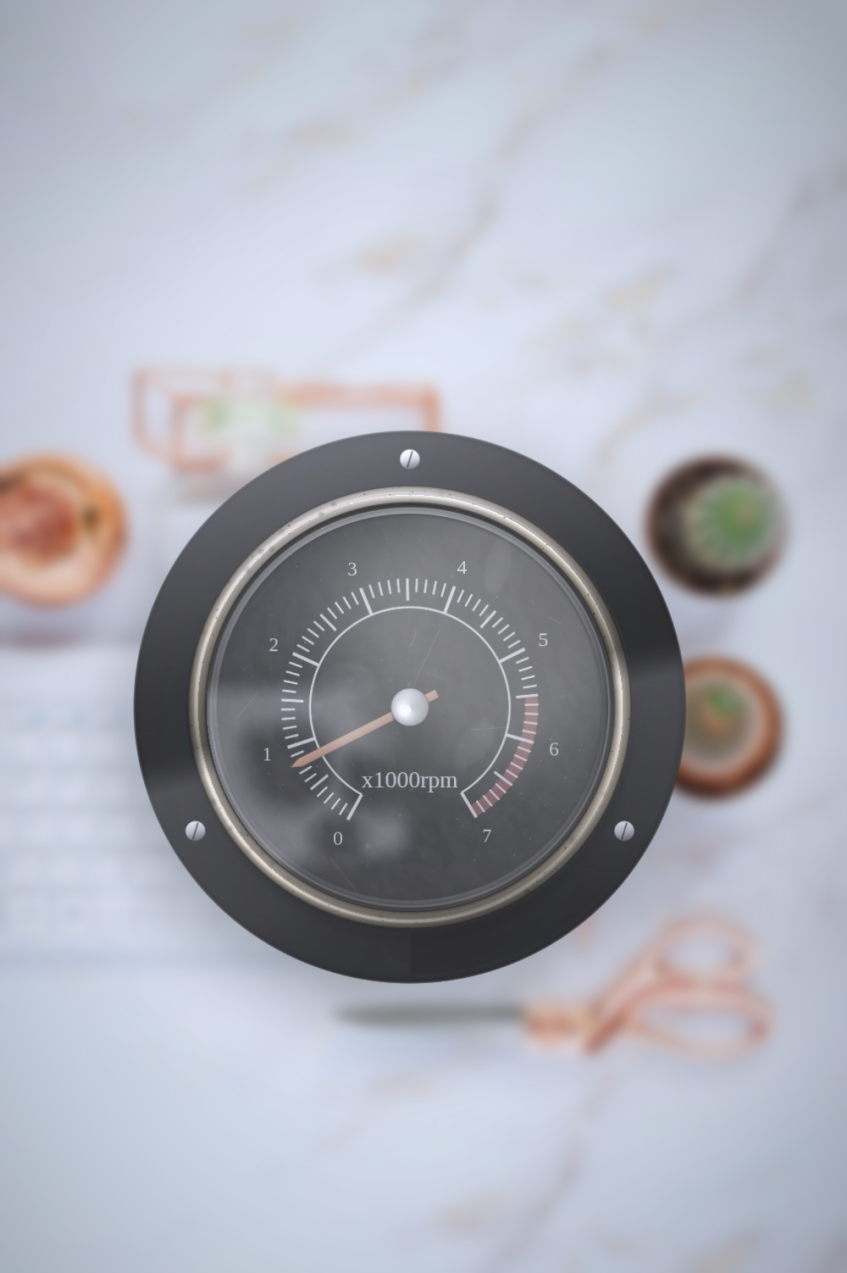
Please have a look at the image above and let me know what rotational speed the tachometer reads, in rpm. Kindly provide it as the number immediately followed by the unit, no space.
800rpm
